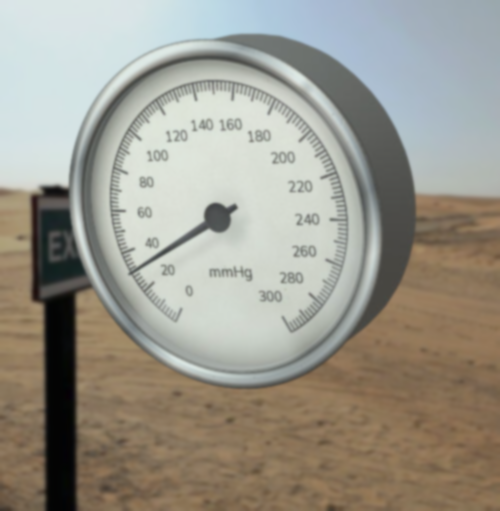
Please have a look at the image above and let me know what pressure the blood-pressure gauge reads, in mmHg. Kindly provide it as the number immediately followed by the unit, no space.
30mmHg
